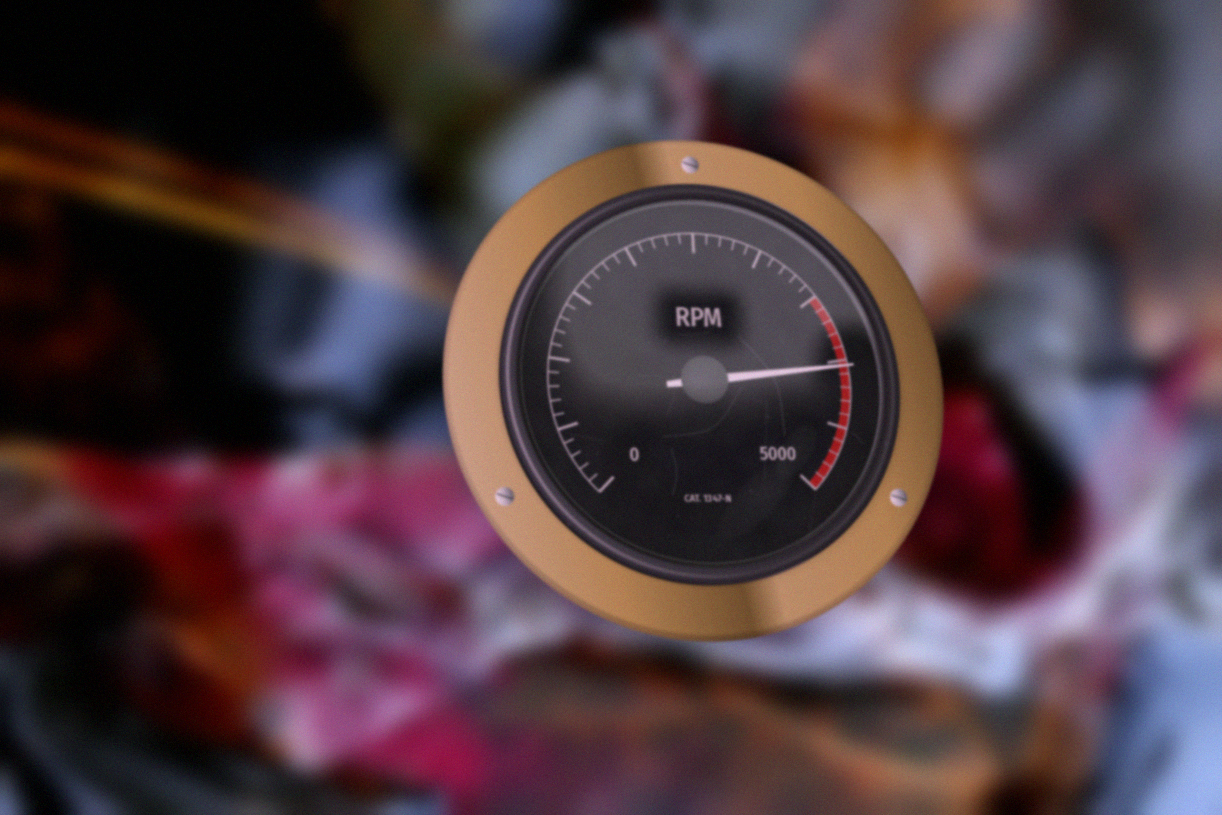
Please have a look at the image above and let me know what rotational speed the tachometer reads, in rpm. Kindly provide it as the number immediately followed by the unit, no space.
4050rpm
